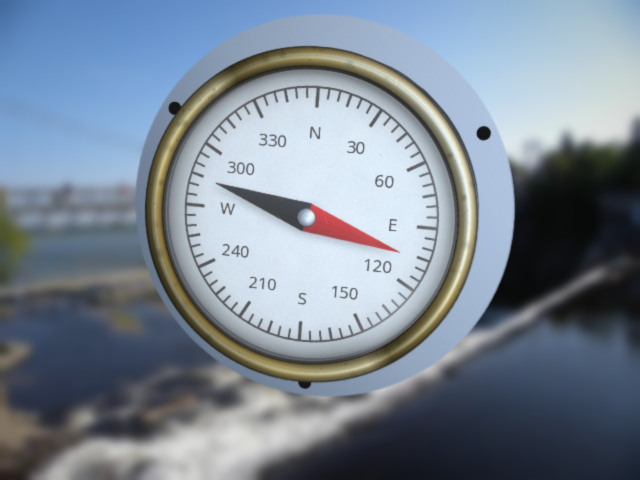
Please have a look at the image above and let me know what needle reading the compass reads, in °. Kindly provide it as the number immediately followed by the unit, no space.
105°
